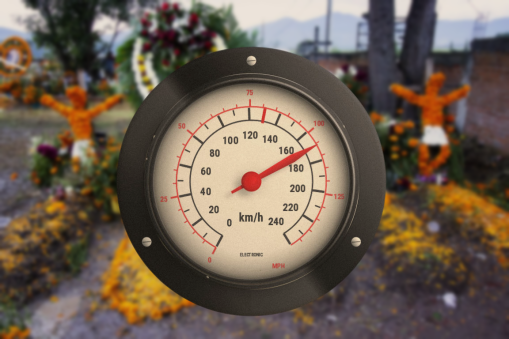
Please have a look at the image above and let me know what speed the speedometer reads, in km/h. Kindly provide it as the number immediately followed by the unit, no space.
170km/h
